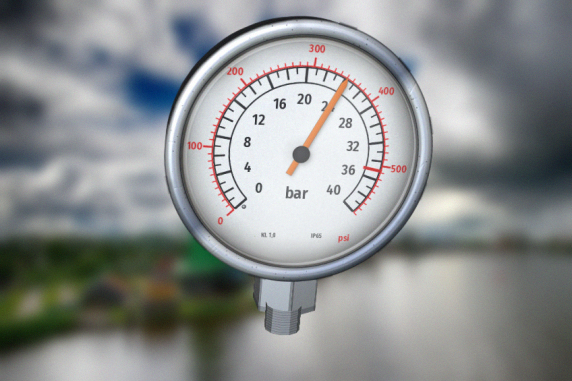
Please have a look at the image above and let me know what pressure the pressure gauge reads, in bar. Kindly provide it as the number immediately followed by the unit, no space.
24bar
